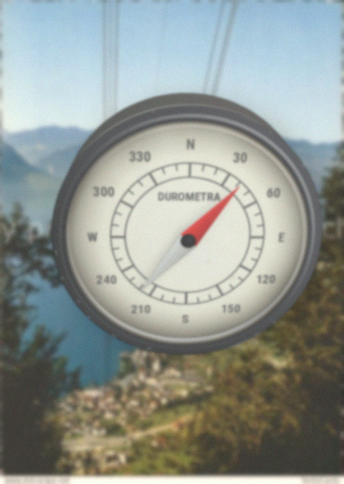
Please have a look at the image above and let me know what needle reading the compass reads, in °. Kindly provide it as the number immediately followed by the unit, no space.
40°
